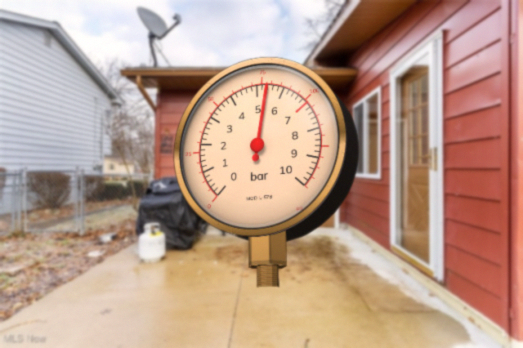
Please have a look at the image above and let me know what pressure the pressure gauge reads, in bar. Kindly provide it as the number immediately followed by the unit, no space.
5.4bar
